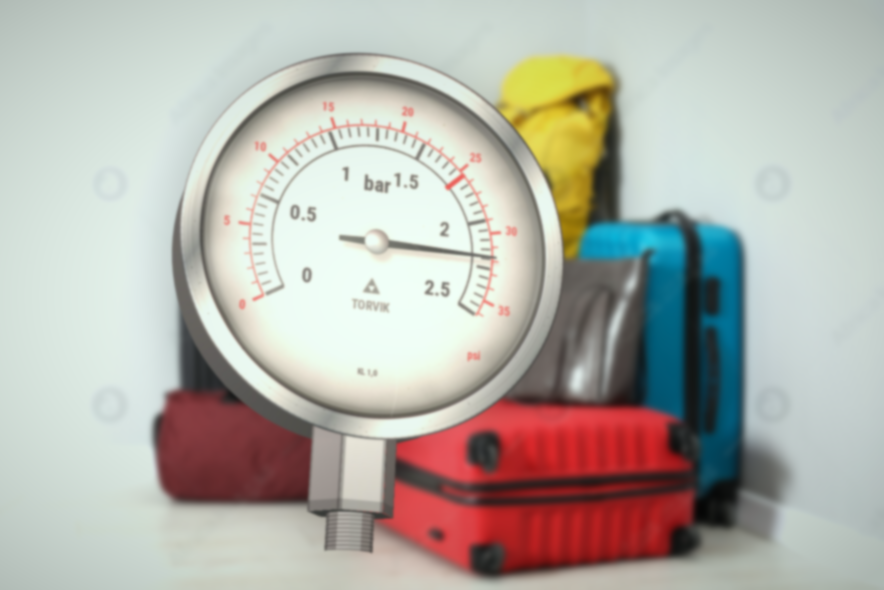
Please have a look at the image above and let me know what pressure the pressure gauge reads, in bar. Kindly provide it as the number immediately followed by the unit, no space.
2.2bar
